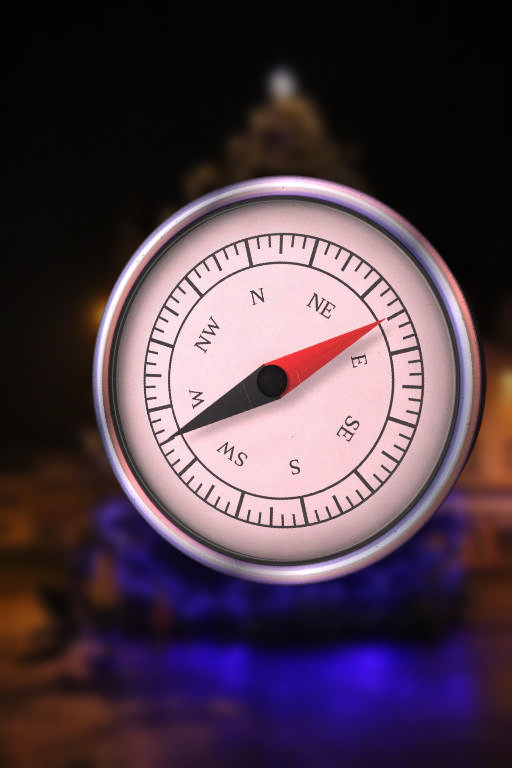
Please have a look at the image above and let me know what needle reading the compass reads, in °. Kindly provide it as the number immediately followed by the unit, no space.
75°
